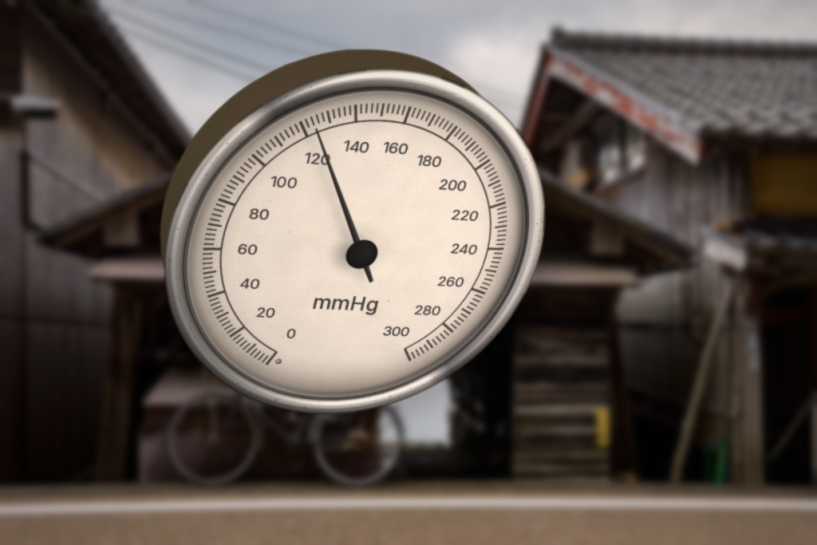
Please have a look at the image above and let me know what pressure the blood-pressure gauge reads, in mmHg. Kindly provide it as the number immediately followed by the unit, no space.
124mmHg
